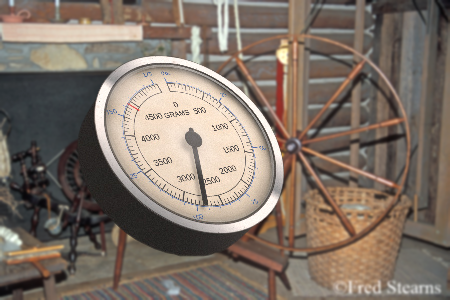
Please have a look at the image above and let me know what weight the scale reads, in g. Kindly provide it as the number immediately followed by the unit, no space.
2750g
